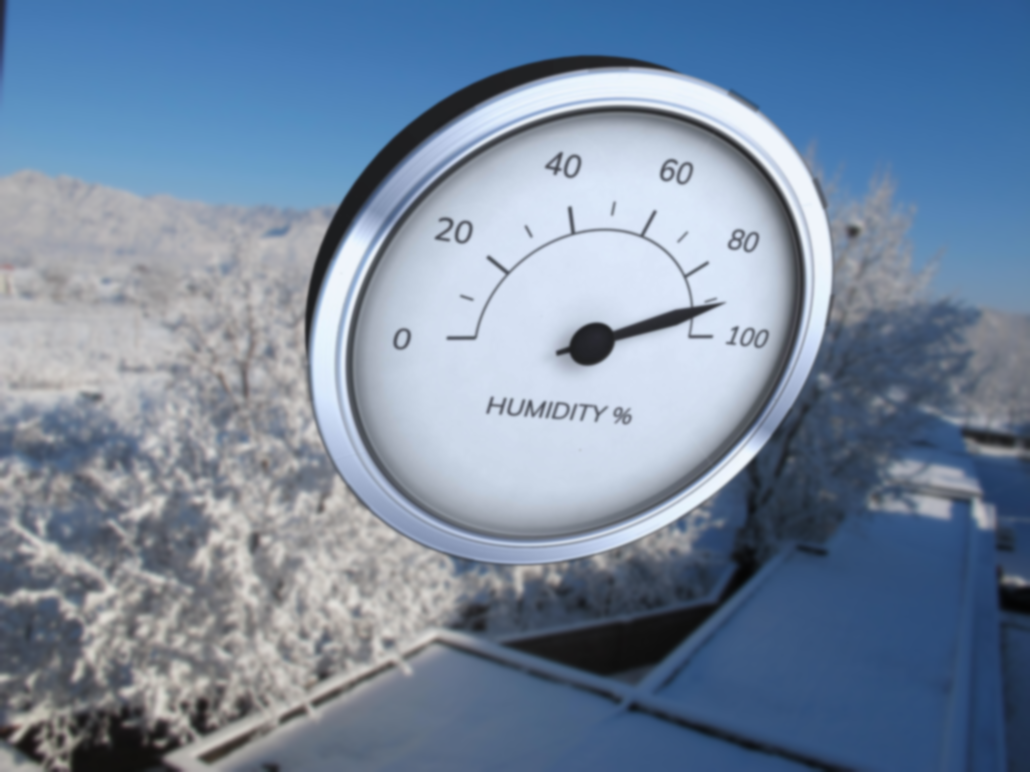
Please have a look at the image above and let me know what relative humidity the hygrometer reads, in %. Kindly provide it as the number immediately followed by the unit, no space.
90%
